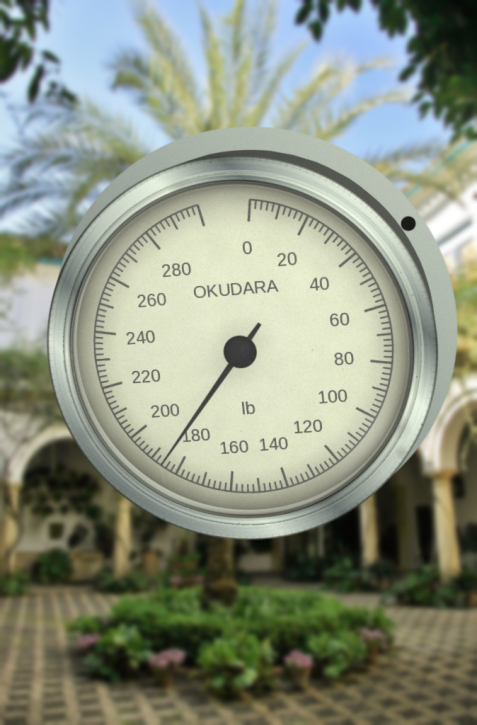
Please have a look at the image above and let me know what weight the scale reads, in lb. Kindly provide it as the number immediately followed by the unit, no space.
186lb
